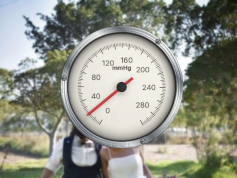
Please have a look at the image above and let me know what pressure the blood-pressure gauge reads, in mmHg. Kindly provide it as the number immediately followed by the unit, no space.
20mmHg
